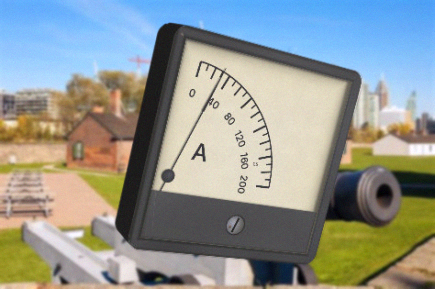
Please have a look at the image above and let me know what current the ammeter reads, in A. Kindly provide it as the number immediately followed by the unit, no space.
30A
